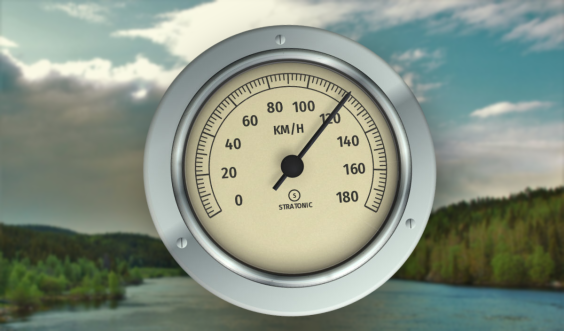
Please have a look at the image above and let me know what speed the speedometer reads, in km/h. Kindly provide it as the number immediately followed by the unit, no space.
120km/h
